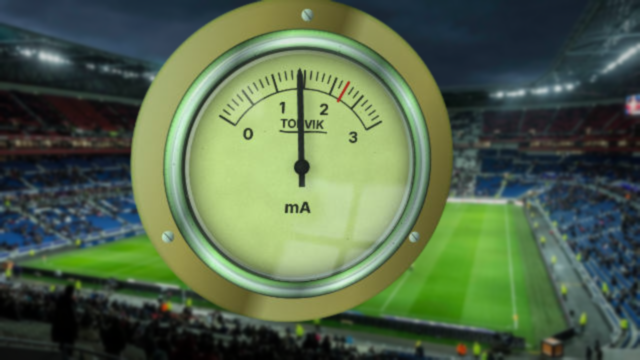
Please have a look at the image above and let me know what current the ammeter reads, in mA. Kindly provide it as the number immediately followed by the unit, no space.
1.4mA
